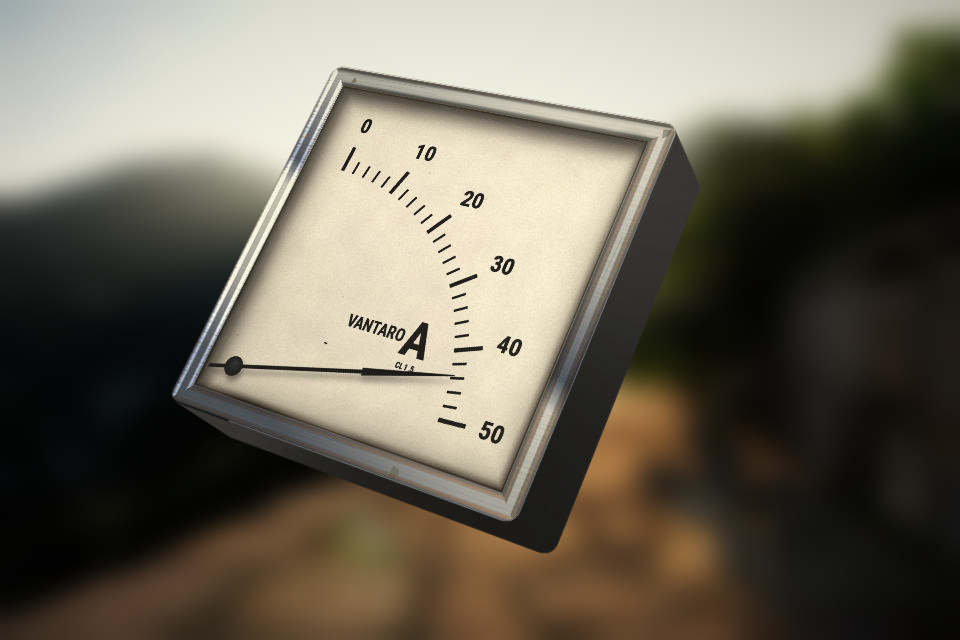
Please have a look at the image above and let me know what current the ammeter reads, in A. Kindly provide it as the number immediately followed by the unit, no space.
44A
